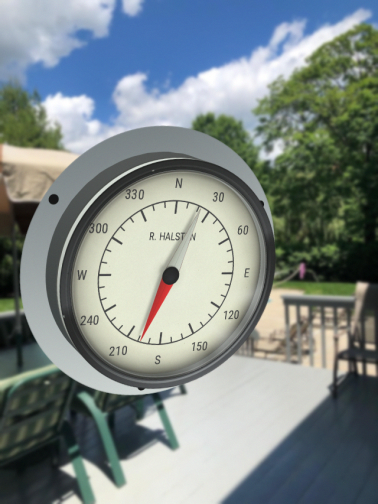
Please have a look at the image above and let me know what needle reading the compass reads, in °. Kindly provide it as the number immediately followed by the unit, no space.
200°
